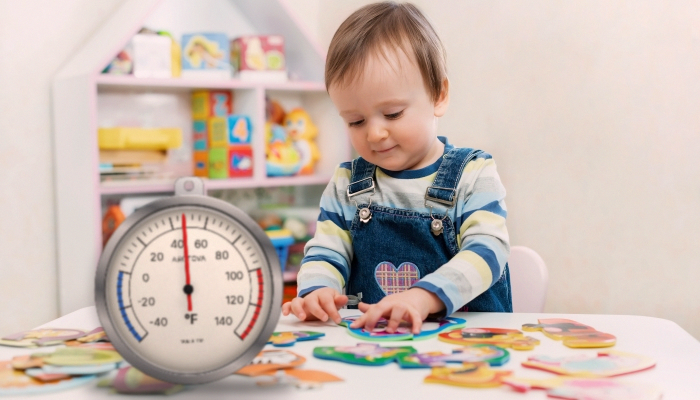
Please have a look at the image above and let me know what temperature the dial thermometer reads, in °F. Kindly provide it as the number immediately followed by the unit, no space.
48°F
